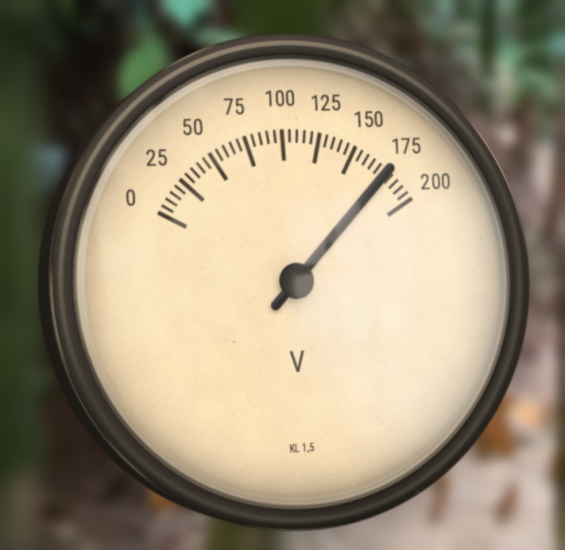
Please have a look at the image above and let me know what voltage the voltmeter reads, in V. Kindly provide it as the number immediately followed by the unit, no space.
175V
